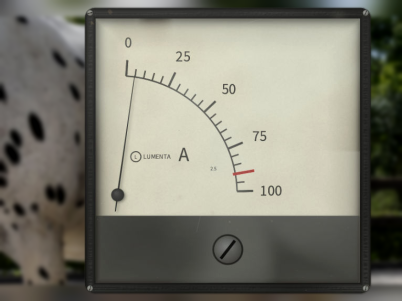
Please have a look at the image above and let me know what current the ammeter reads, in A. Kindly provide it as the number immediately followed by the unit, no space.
5A
